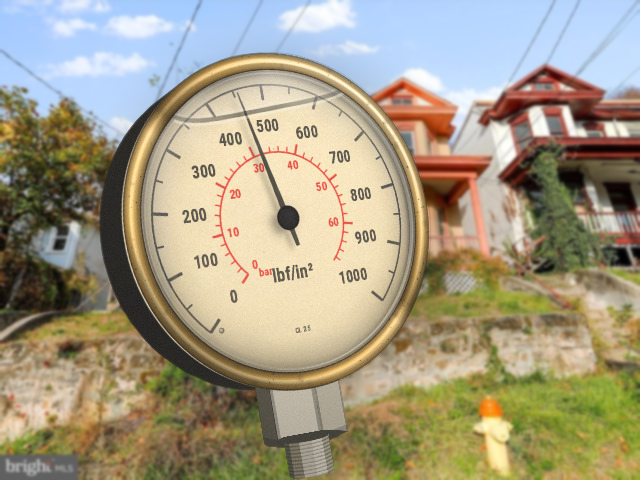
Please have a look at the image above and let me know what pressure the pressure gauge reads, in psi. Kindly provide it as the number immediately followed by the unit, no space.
450psi
